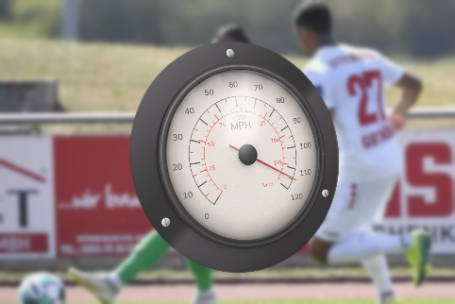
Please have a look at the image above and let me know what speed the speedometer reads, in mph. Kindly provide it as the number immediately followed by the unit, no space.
115mph
